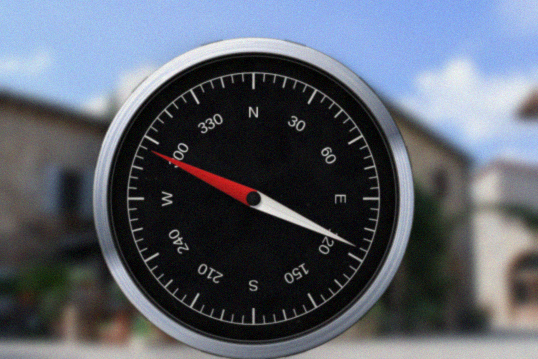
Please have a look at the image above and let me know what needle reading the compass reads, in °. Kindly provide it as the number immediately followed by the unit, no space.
295°
